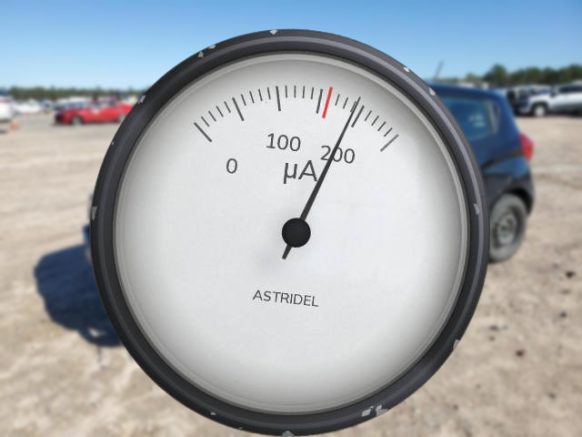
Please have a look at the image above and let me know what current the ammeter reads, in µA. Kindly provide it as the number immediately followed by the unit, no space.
190µA
